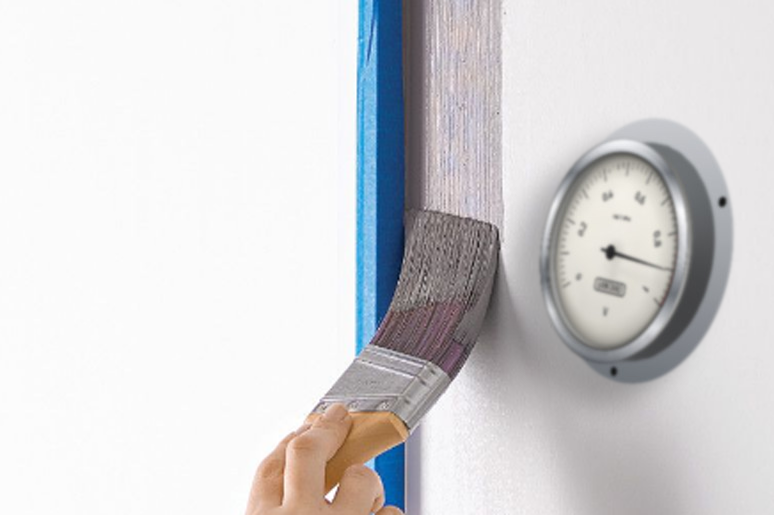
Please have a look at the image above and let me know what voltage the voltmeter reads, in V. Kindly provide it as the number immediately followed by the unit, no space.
0.9V
